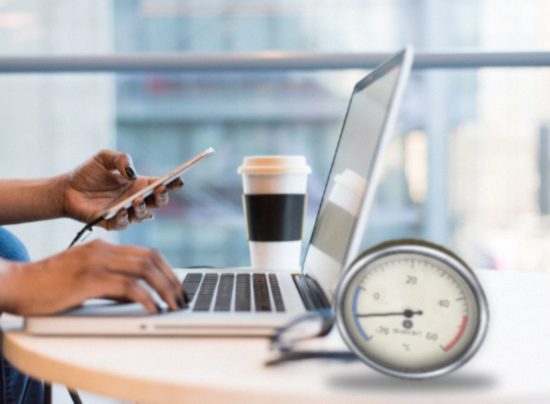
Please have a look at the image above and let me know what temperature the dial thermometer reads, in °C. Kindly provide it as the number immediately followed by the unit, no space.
-10°C
